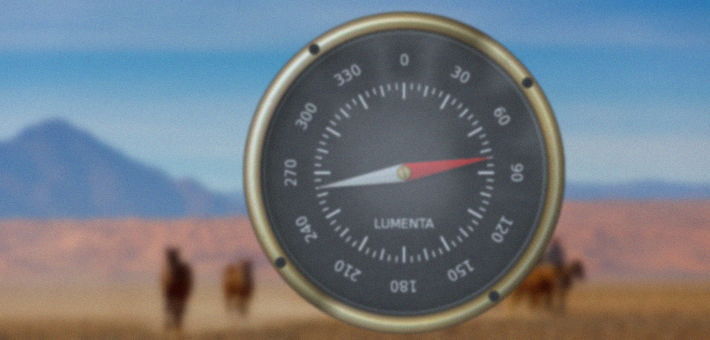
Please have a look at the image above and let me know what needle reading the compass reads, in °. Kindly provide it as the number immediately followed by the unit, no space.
80°
